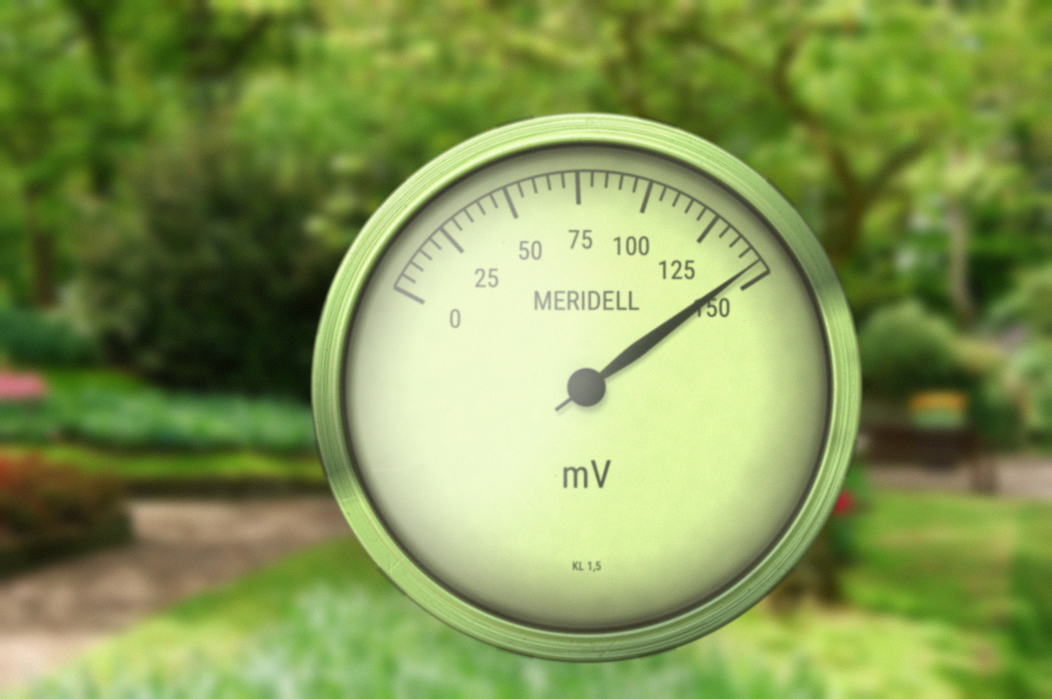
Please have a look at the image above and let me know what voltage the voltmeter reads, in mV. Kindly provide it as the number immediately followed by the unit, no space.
145mV
